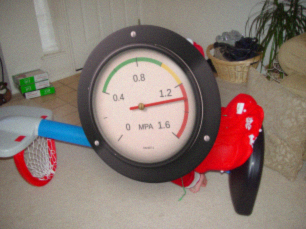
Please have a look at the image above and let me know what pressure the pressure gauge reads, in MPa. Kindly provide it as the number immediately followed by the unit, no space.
1.3MPa
